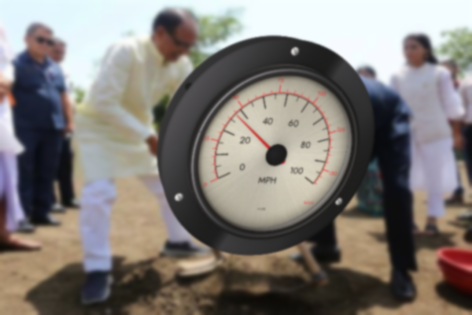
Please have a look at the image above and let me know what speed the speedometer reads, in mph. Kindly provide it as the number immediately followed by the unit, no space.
27.5mph
